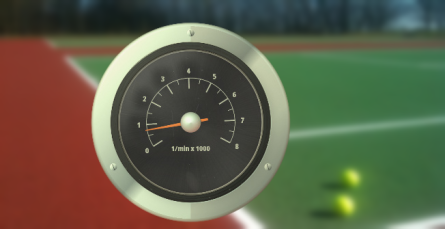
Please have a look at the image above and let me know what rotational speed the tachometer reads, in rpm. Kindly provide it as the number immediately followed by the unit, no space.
750rpm
